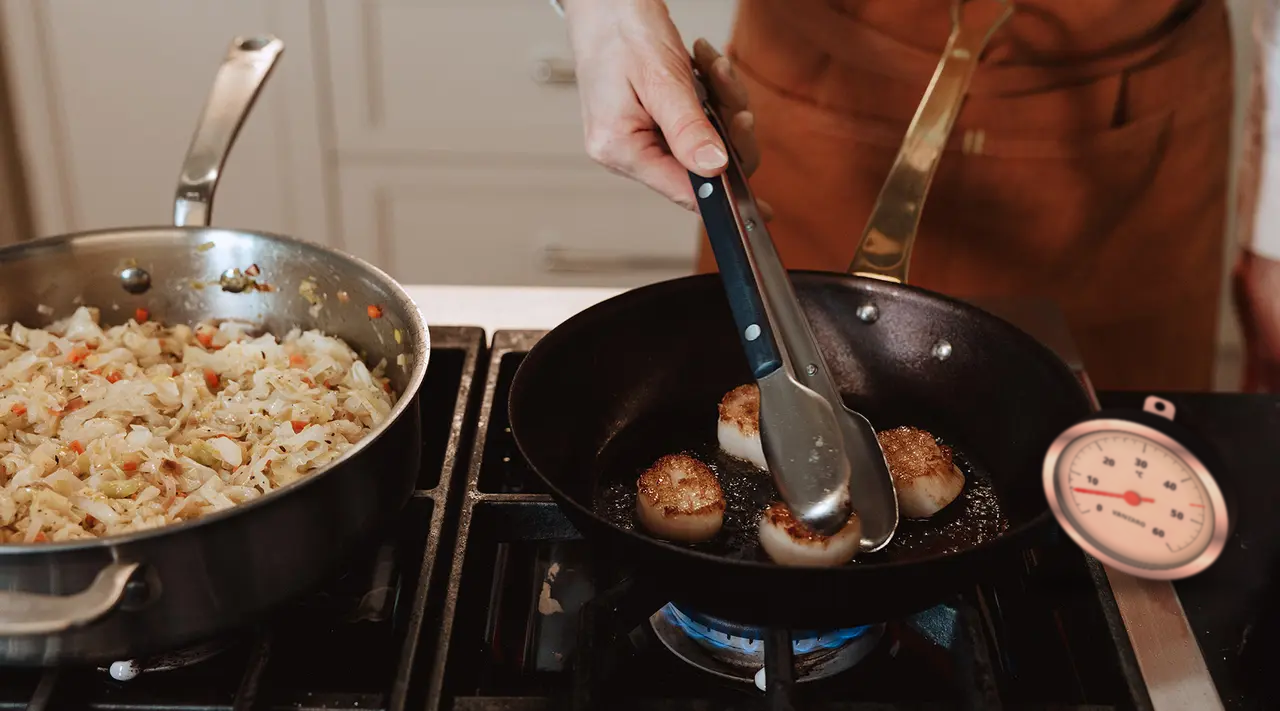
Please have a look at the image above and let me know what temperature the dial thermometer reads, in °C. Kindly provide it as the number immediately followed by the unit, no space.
6°C
